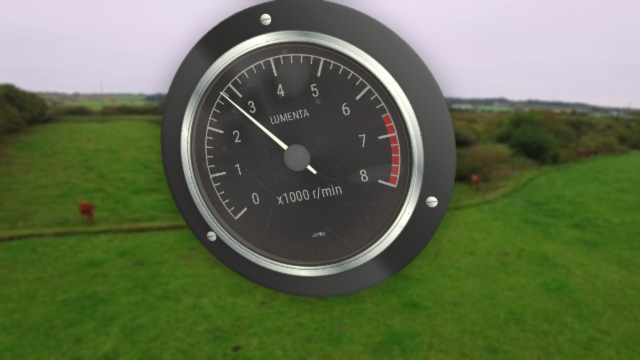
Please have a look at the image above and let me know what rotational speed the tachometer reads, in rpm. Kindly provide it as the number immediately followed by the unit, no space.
2800rpm
